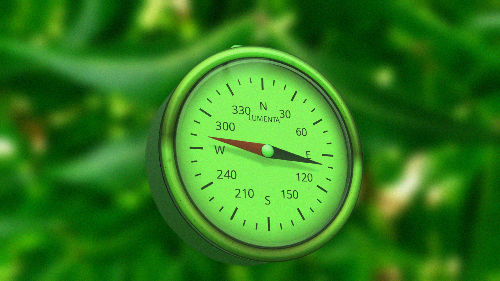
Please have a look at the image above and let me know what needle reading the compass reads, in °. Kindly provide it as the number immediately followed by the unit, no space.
280°
